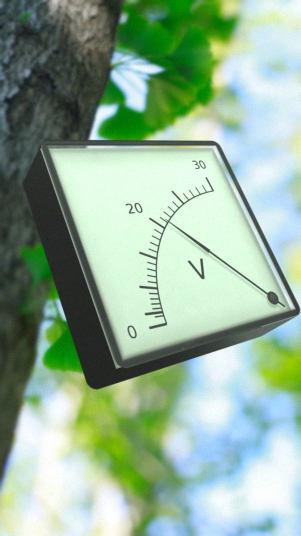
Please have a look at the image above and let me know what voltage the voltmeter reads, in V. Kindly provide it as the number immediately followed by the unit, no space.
21V
